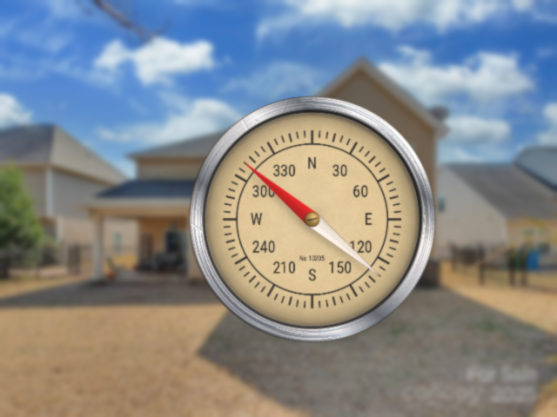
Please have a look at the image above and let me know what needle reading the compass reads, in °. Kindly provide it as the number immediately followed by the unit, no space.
310°
